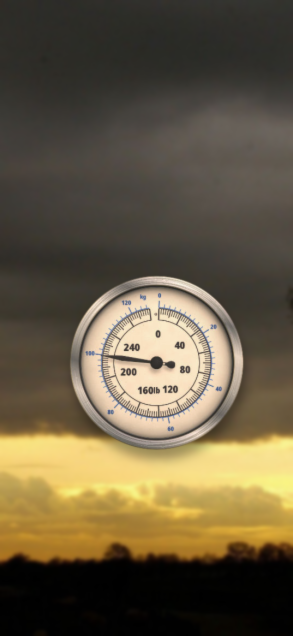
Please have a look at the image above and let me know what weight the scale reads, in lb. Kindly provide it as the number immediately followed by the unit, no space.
220lb
